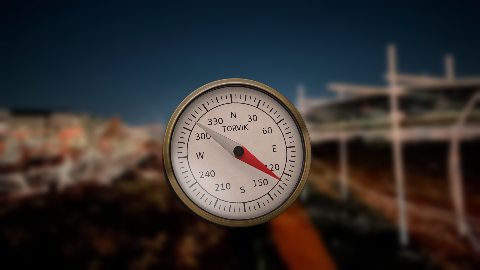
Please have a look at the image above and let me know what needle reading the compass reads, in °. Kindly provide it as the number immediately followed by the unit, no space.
130°
